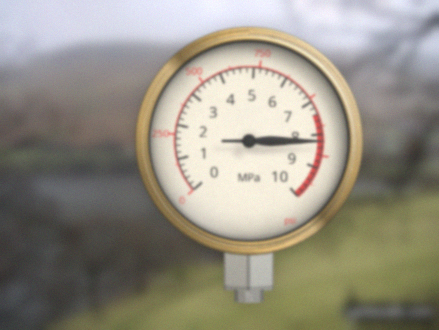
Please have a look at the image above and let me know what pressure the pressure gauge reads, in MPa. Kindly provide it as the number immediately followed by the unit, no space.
8.2MPa
